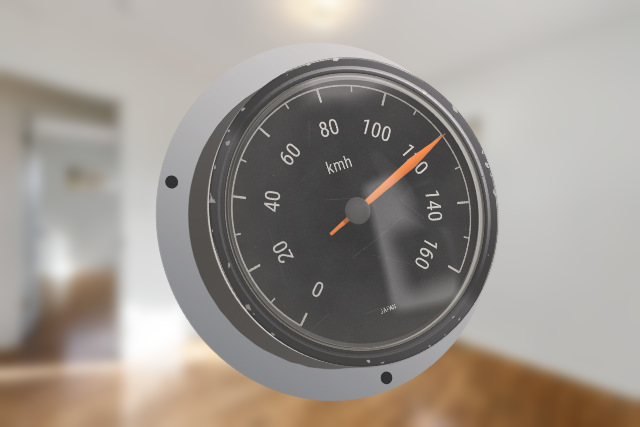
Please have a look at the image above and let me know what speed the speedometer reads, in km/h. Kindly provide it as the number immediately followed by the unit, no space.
120km/h
